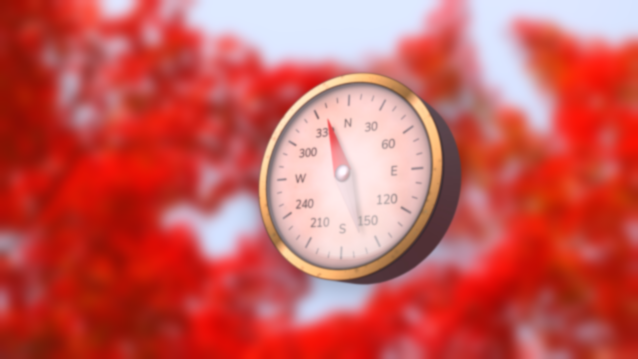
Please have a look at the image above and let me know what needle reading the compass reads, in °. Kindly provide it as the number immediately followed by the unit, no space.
340°
